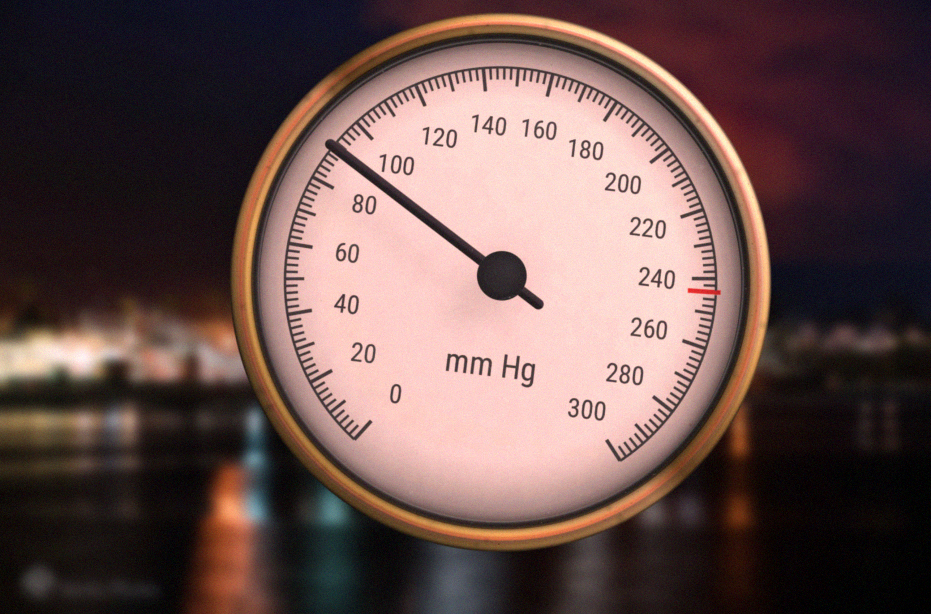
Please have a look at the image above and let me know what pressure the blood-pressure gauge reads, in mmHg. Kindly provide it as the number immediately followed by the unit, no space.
90mmHg
